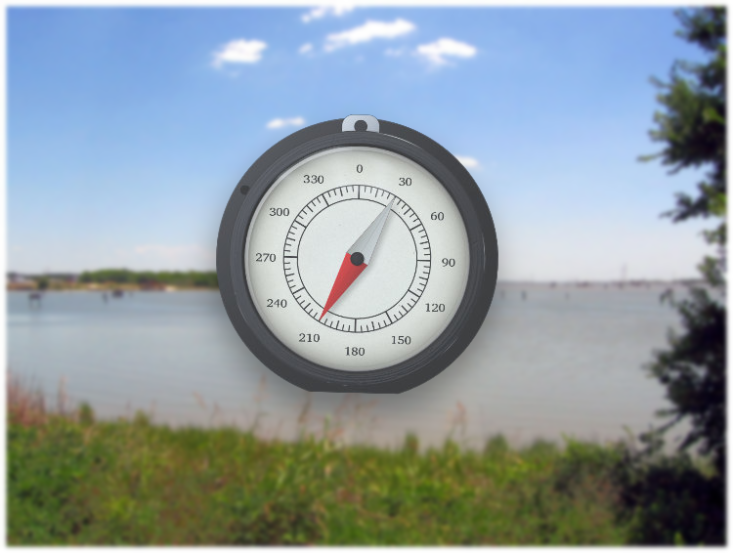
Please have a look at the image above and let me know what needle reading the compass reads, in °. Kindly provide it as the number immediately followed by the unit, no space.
210°
